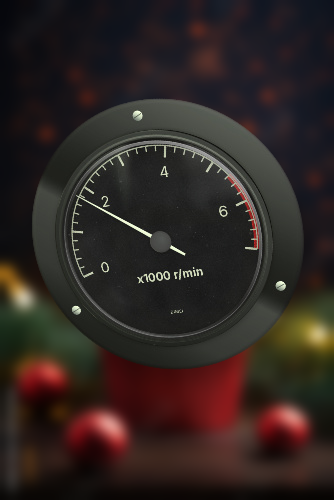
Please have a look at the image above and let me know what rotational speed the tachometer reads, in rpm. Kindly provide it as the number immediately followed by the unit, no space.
1800rpm
